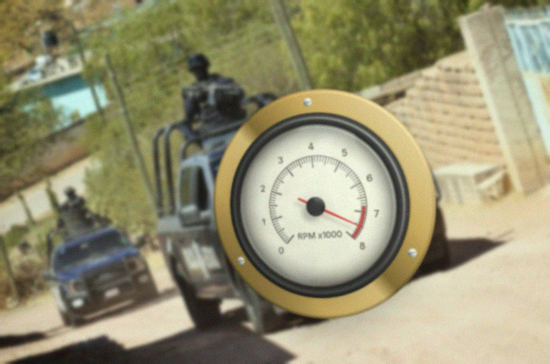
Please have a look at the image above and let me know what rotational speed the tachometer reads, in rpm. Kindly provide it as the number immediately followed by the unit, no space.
7500rpm
